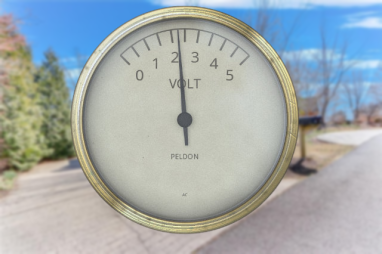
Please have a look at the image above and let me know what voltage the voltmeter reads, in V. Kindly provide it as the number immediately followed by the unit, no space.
2.25V
